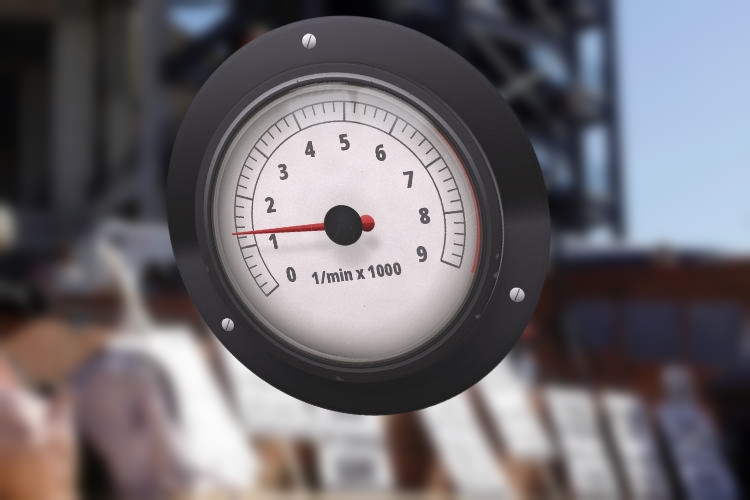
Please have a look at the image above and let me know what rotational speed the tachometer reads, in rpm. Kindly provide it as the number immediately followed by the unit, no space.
1300rpm
